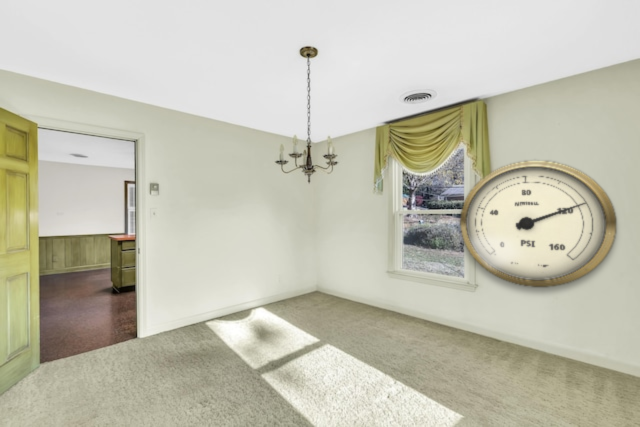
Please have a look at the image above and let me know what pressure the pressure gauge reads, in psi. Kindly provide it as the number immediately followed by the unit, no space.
120psi
